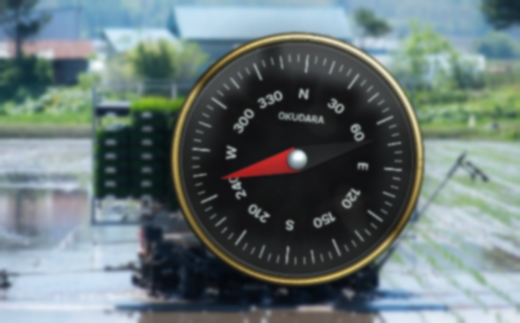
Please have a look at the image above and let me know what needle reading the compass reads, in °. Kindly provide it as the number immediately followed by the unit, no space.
250°
